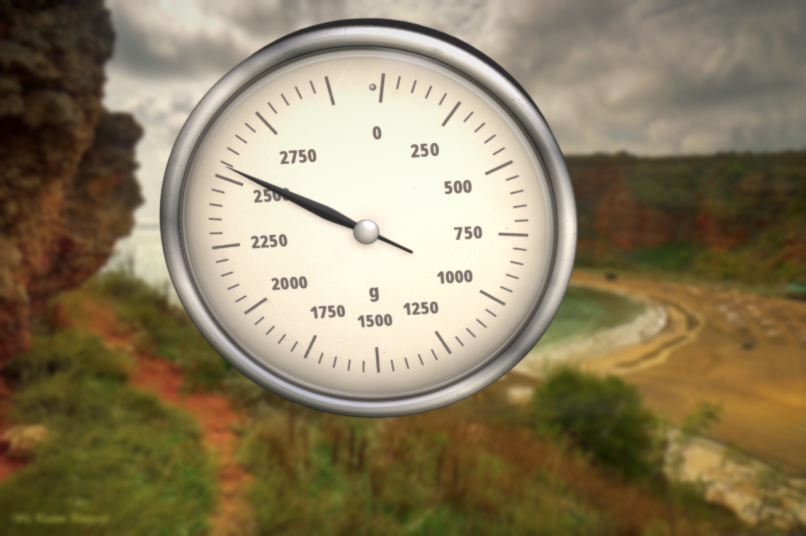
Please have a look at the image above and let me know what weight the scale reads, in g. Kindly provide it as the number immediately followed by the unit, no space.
2550g
